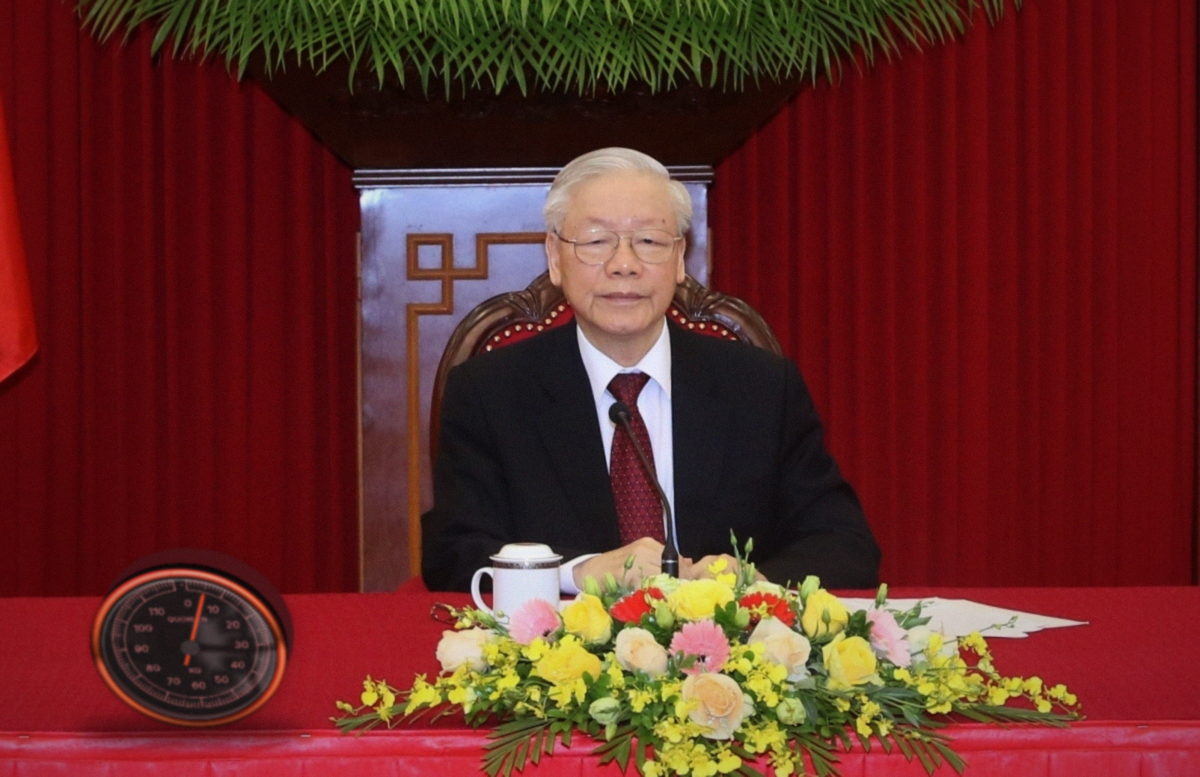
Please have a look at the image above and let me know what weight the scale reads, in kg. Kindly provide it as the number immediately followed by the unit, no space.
5kg
